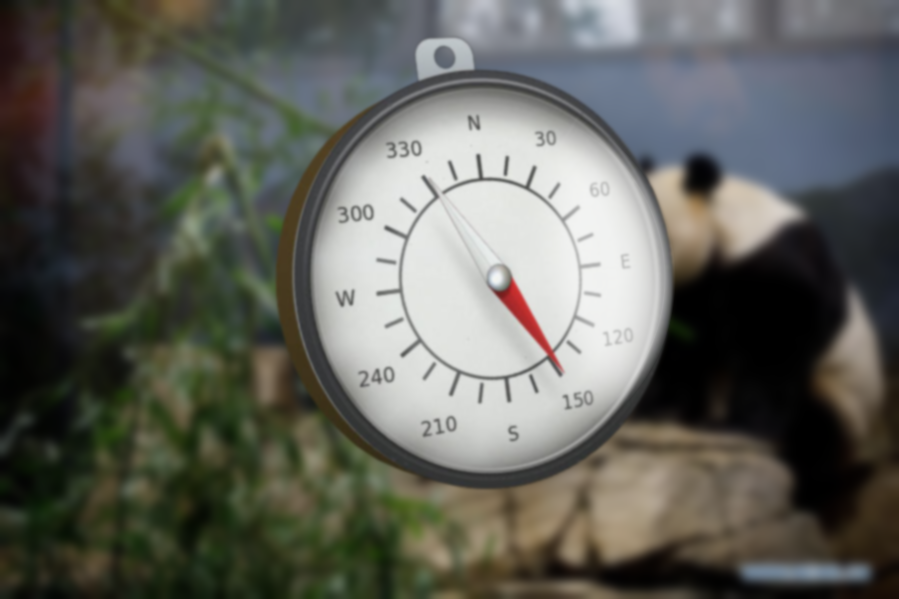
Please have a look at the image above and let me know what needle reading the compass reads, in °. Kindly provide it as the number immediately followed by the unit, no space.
150°
